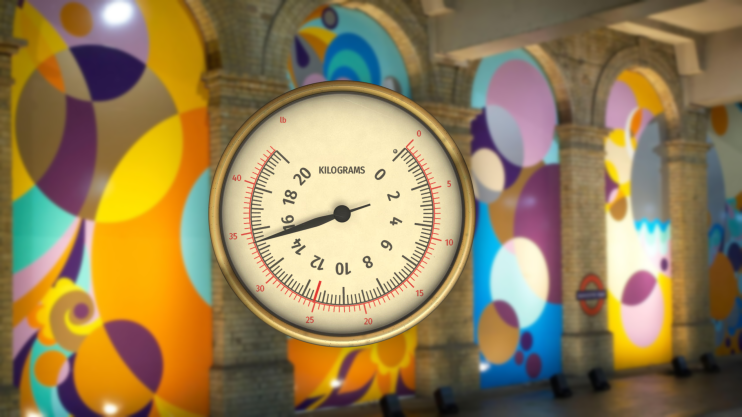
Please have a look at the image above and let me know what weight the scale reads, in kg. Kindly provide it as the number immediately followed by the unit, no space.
15.4kg
